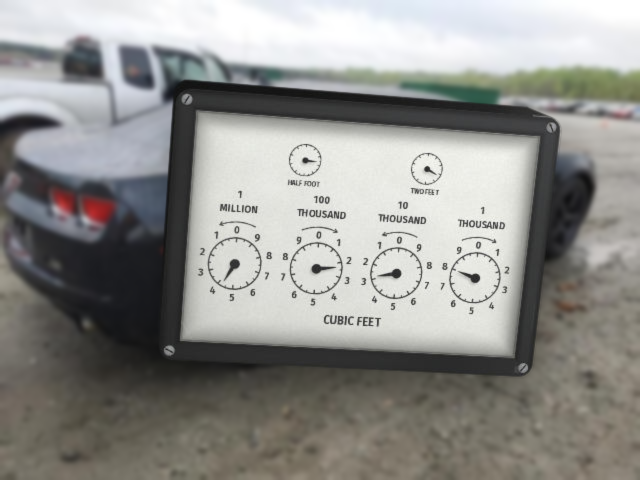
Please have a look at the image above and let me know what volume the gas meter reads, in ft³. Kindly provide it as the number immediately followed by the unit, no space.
422800ft³
